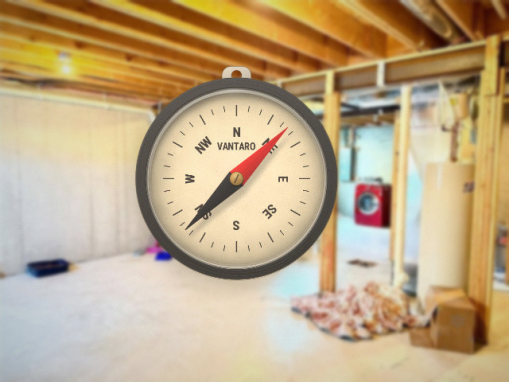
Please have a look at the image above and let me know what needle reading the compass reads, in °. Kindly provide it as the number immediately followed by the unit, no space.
45°
